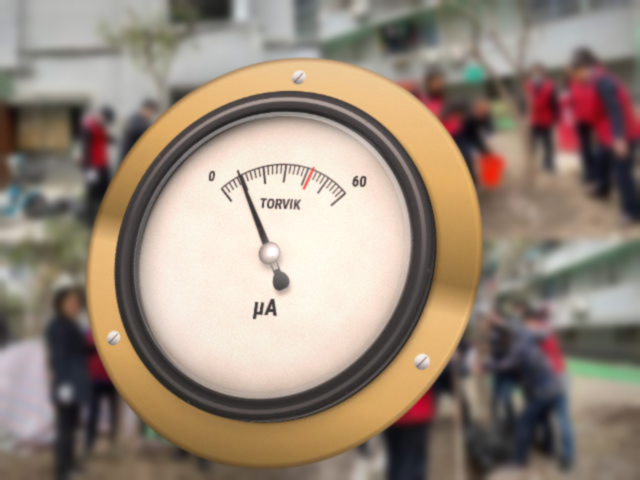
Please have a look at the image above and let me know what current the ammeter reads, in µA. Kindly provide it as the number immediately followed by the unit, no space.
10µA
